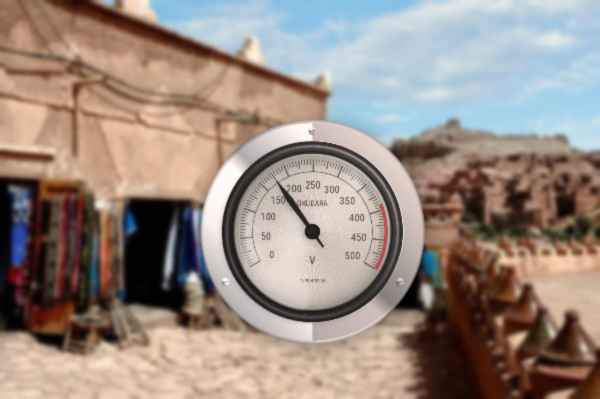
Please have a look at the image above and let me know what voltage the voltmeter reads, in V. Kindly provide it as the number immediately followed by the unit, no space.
175V
